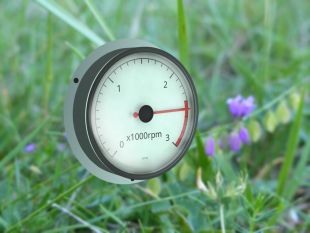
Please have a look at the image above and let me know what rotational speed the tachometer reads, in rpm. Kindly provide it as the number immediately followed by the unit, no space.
2500rpm
